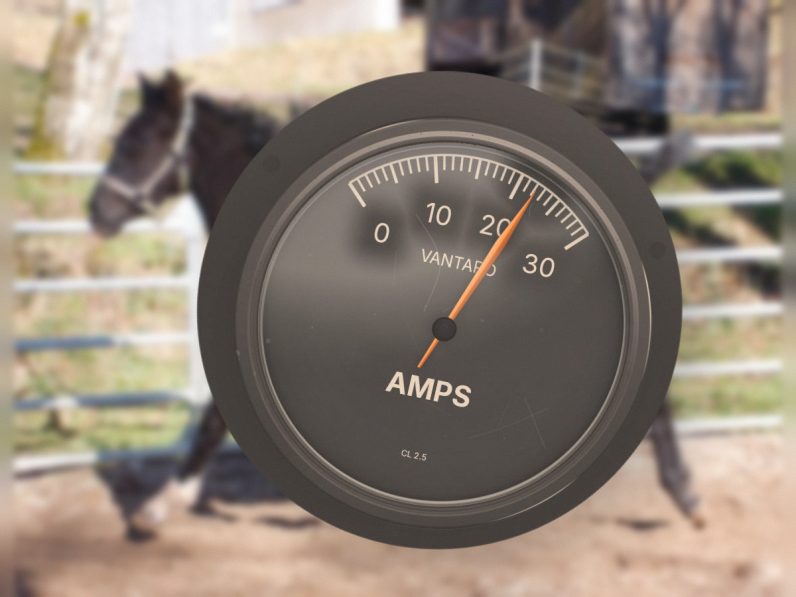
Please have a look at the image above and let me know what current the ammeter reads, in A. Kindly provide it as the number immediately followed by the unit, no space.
22A
